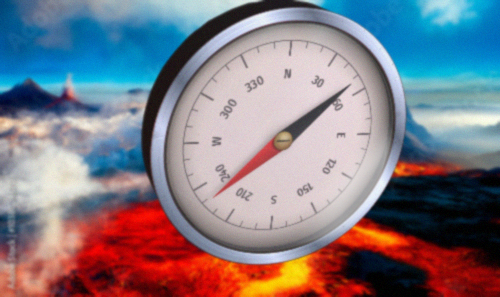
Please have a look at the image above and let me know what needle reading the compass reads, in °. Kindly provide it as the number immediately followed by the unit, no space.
230°
